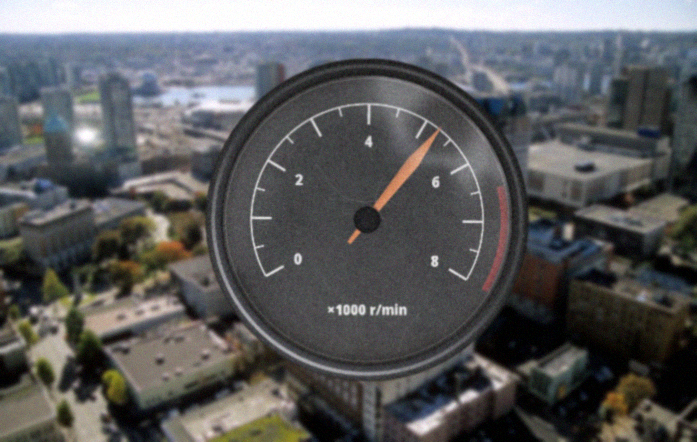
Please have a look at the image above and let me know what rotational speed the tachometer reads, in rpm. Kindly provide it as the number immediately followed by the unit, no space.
5250rpm
